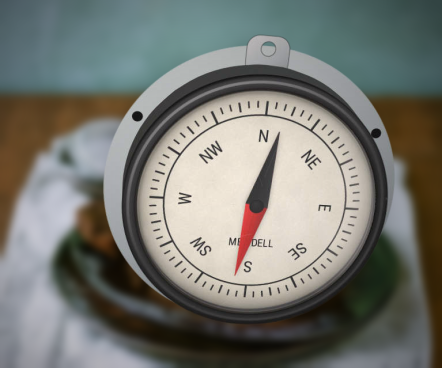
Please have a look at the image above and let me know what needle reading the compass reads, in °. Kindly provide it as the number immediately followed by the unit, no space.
190°
